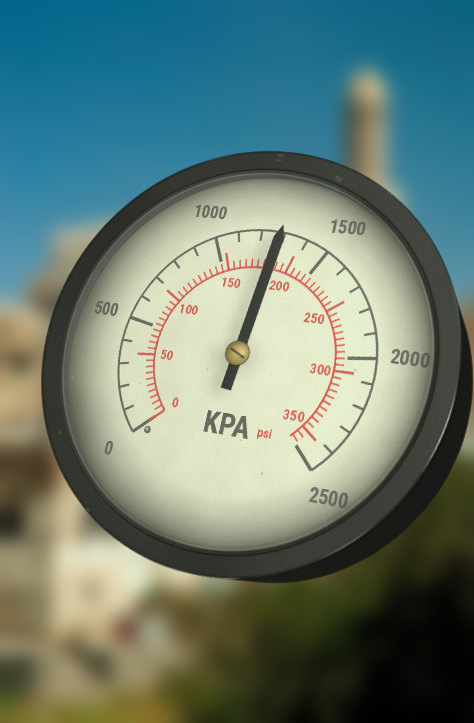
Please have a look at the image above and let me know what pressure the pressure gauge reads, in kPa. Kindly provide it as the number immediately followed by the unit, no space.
1300kPa
